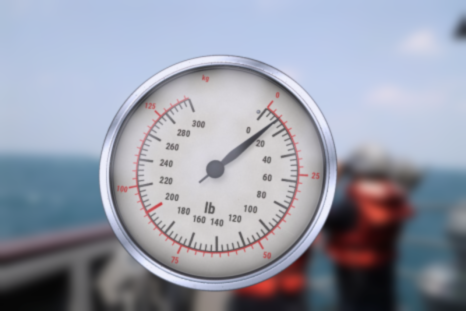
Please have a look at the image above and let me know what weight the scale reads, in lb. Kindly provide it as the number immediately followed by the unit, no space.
12lb
